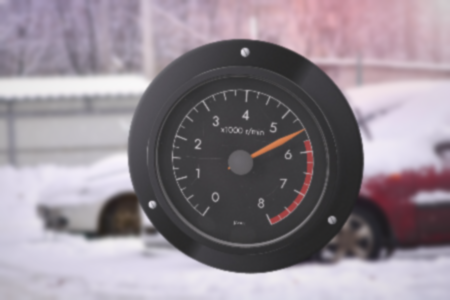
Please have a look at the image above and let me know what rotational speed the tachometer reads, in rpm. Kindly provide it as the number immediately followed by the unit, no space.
5500rpm
